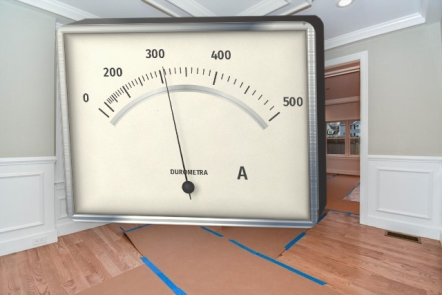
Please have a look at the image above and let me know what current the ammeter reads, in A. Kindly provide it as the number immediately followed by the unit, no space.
310A
